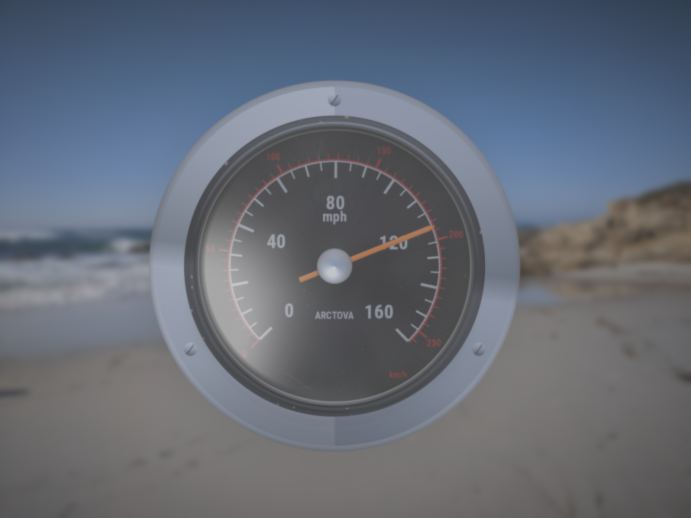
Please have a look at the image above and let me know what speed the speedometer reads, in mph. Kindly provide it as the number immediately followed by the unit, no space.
120mph
